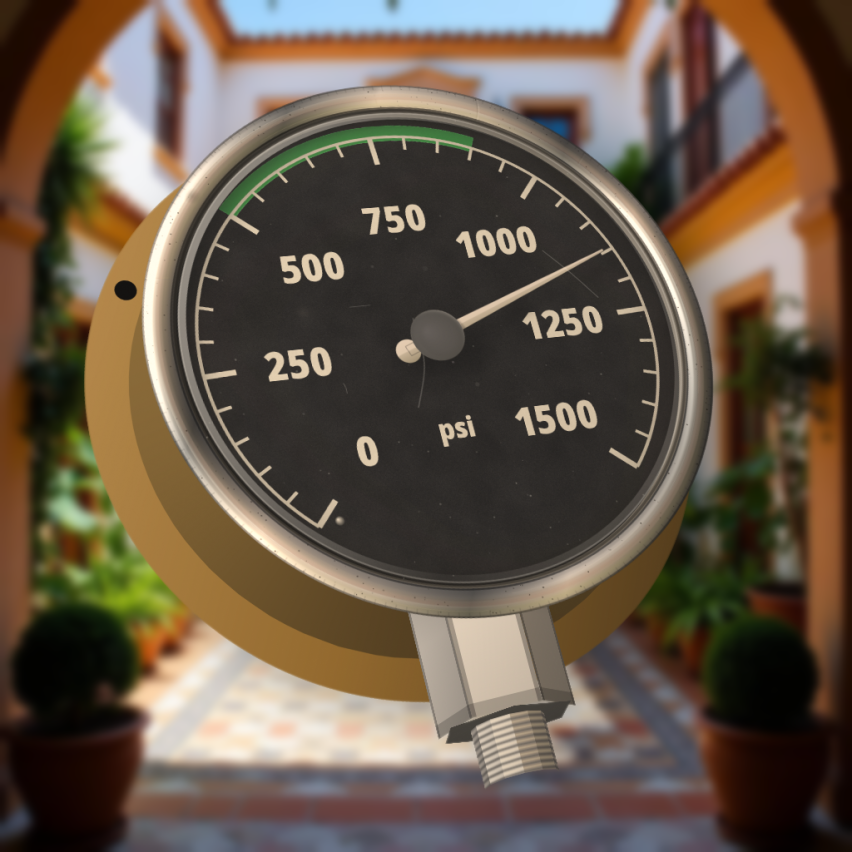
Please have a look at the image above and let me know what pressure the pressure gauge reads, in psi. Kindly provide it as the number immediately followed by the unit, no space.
1150psi
